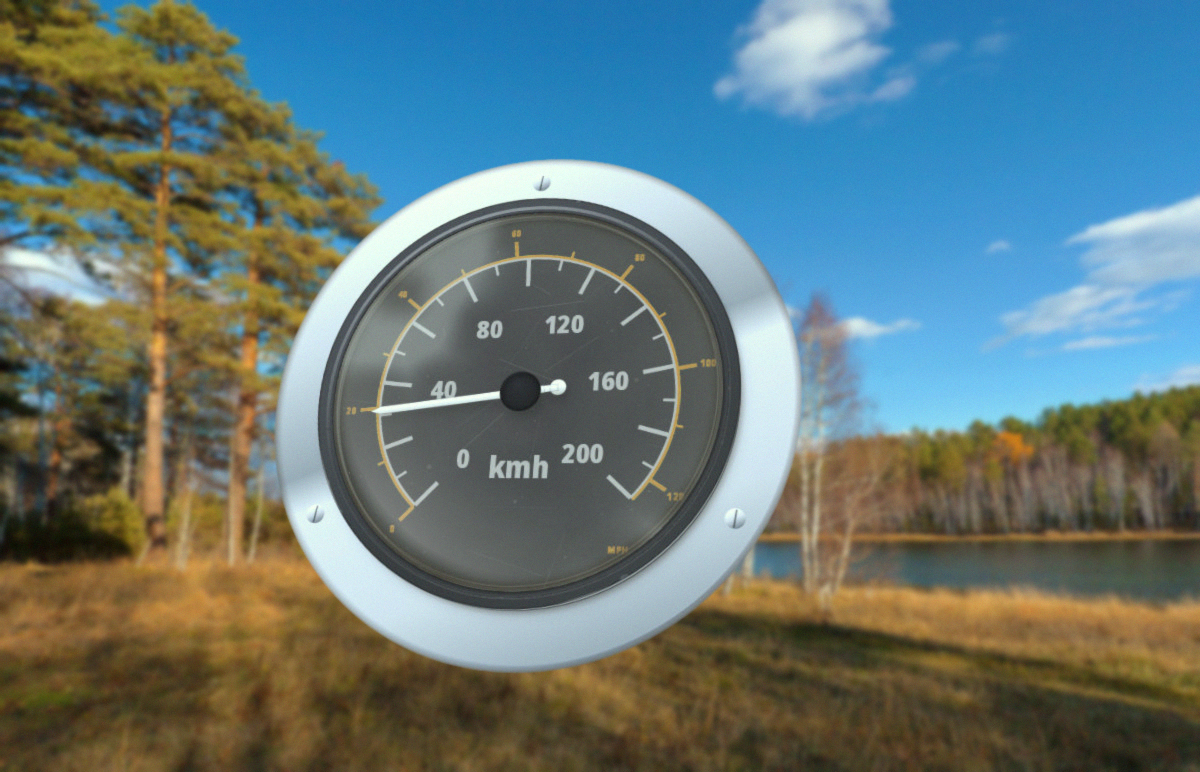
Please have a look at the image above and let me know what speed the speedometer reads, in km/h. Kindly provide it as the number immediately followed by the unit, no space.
30km/h
